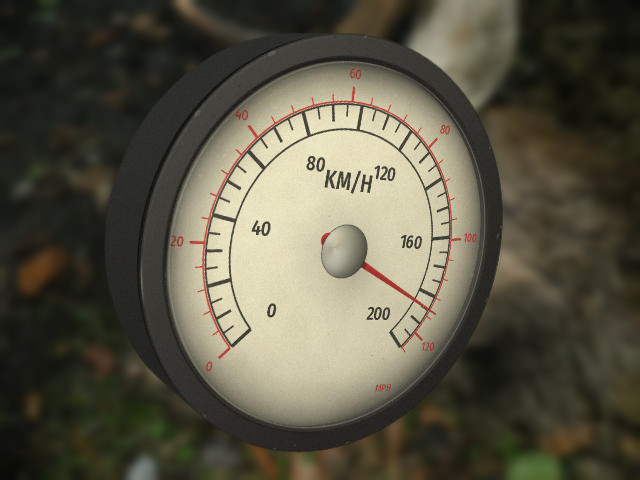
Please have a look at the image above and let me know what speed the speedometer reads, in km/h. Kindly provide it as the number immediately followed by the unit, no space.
185km/h
